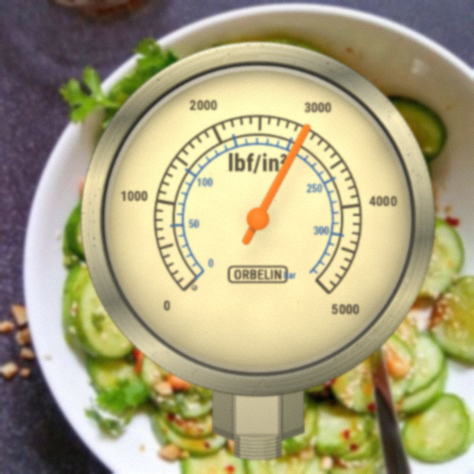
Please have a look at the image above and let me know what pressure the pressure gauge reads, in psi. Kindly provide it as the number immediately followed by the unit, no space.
3000psi
